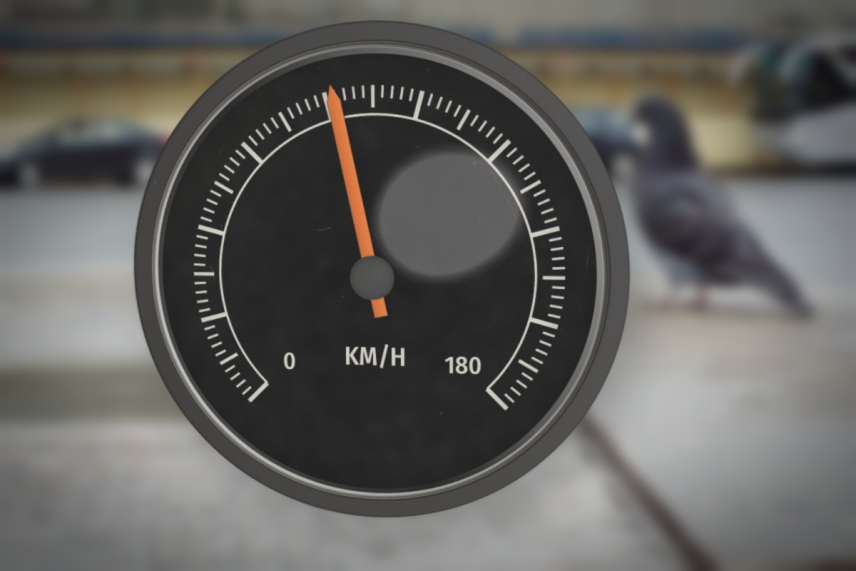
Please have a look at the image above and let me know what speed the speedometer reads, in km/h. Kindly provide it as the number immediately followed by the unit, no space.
82km/h
